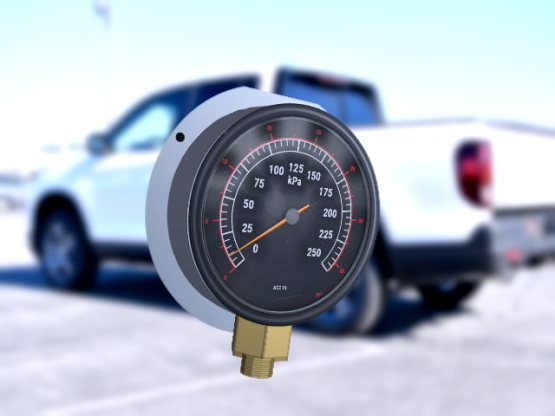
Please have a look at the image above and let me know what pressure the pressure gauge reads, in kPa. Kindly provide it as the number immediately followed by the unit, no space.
10kPa
